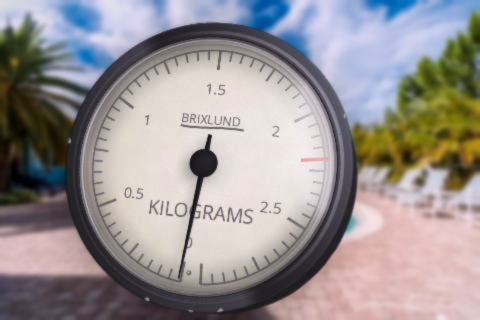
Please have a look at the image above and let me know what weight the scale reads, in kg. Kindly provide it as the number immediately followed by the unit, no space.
0kg
